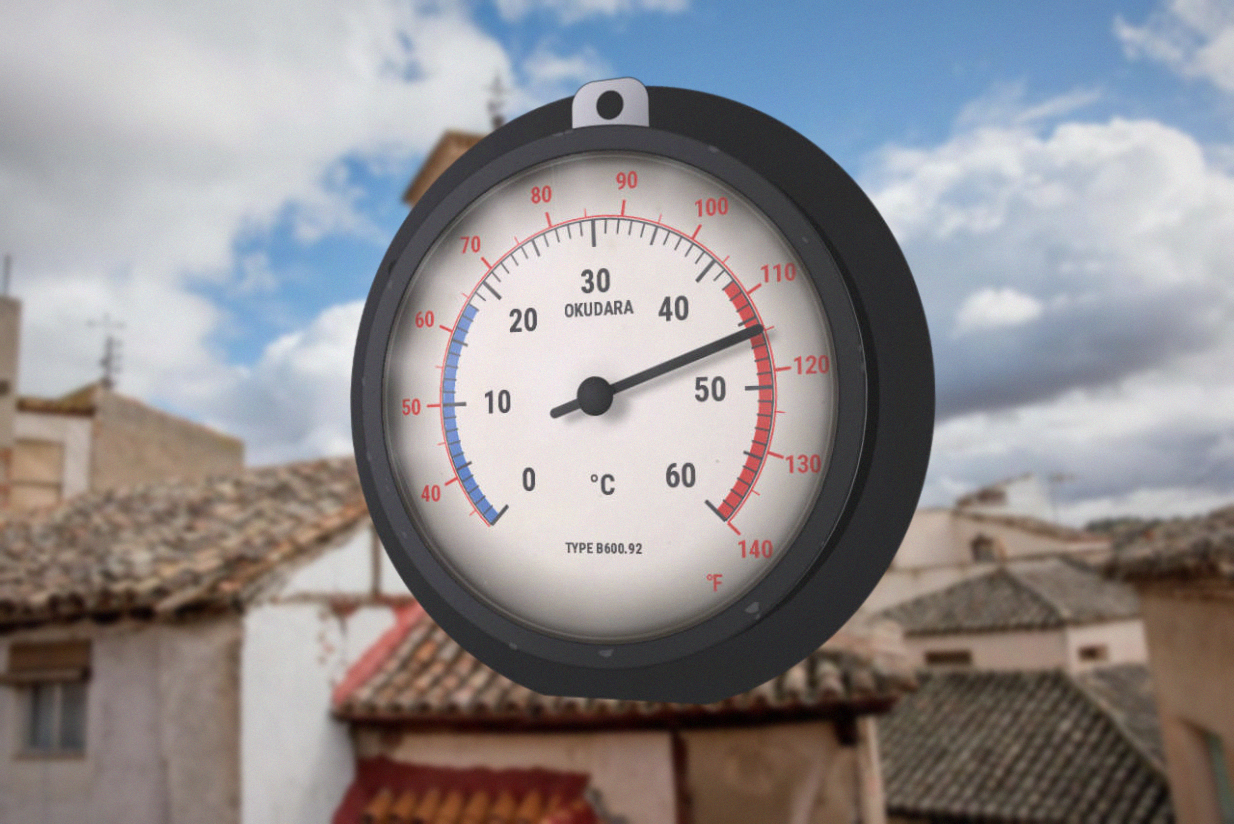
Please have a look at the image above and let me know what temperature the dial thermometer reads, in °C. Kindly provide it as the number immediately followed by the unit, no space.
46°C
